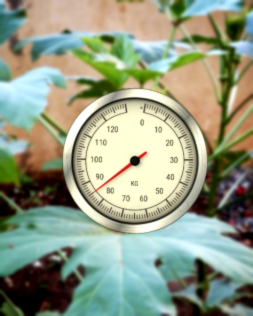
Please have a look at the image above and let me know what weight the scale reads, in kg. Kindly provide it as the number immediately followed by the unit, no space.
85kg
